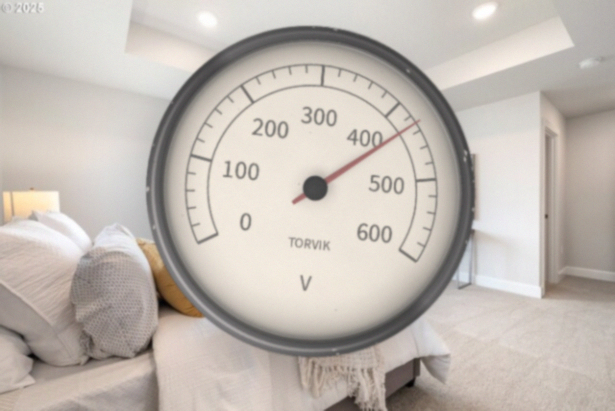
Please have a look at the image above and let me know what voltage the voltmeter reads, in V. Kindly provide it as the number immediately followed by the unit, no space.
430V
